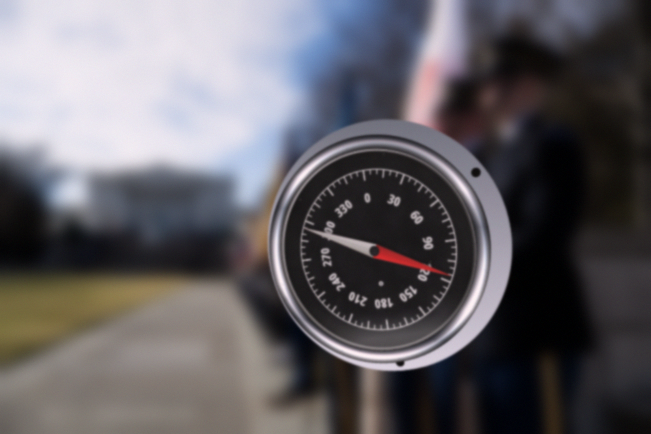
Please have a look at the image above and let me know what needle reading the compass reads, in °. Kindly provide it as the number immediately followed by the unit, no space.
115°
